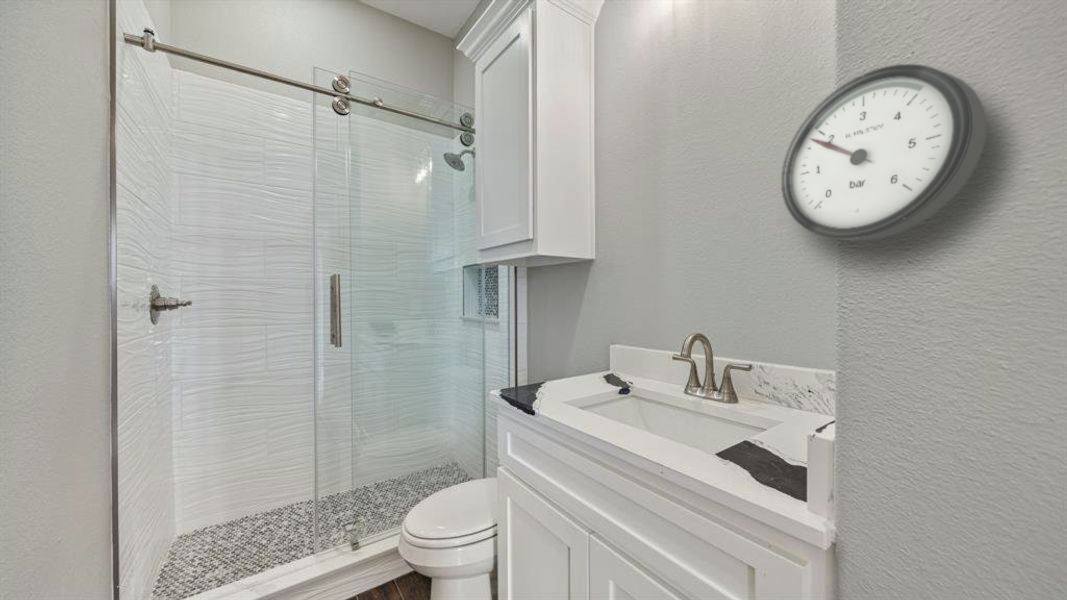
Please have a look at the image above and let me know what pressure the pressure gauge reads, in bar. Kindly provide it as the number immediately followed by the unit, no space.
1.8bar
